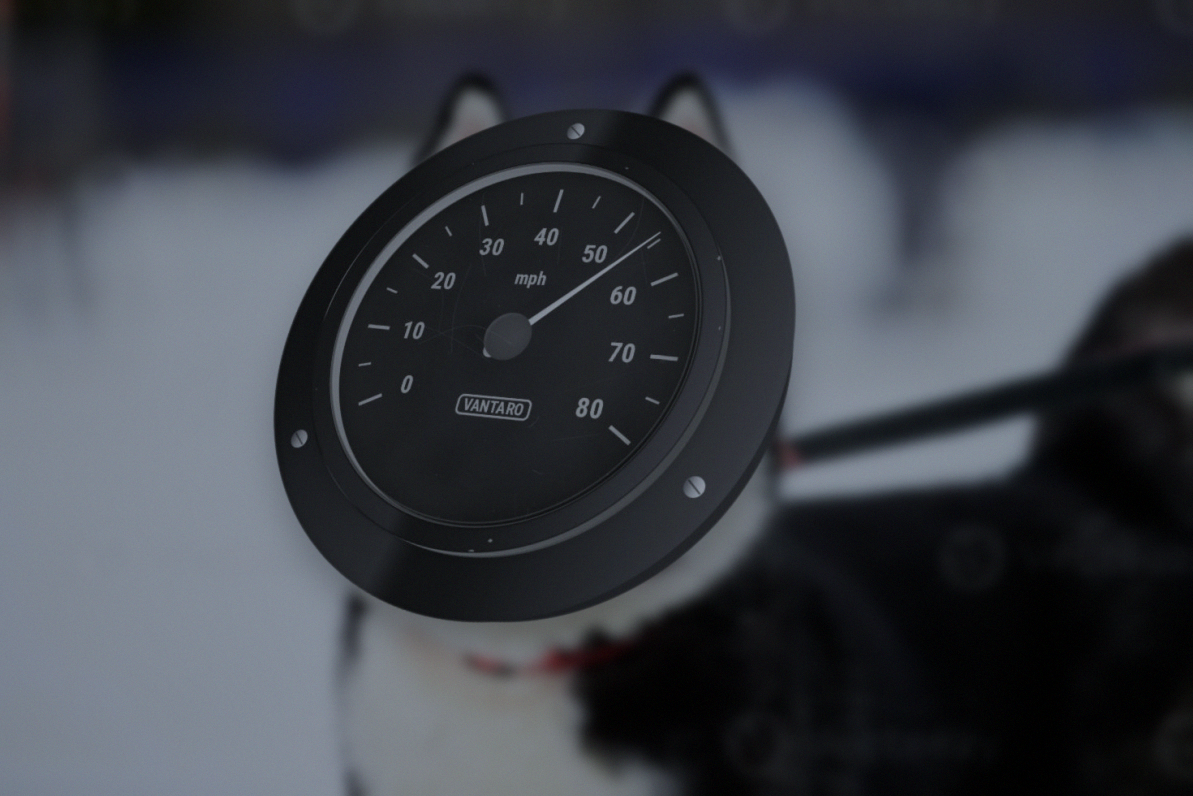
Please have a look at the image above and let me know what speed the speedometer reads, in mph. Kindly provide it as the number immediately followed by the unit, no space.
55mph
